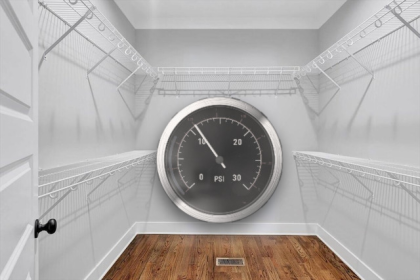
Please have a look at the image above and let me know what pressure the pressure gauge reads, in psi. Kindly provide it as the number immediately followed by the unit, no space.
11psi
